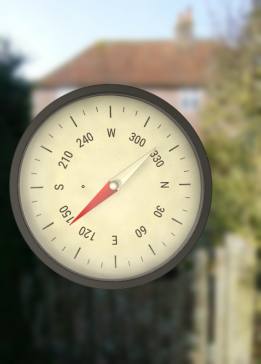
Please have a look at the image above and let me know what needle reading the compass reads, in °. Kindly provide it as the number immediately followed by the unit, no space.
140°
